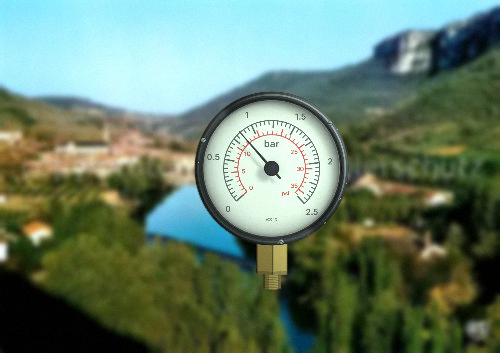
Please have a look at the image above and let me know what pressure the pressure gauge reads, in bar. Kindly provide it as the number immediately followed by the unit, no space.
0.85bar
